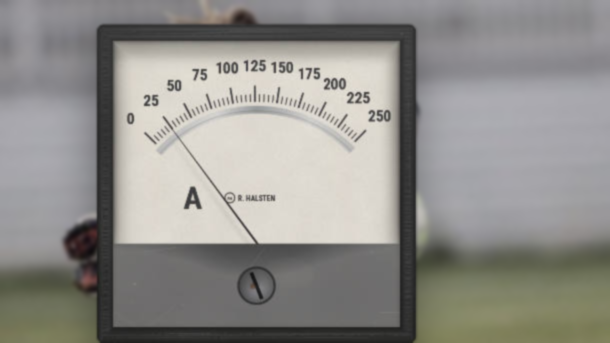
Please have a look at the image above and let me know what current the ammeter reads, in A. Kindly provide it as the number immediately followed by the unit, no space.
25A
